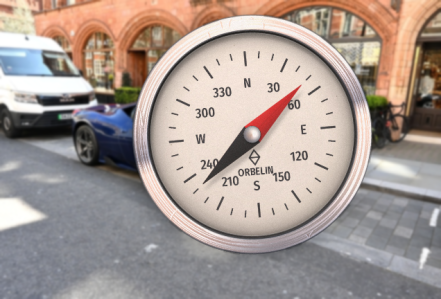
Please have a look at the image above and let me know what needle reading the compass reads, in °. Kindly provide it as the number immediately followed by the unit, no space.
50°
